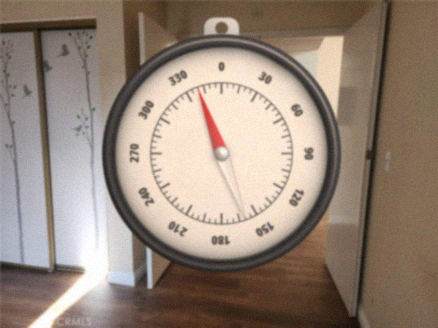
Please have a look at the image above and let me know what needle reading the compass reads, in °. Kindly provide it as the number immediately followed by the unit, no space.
340°
